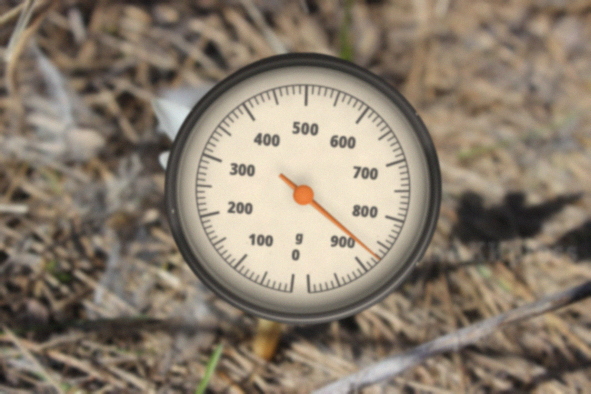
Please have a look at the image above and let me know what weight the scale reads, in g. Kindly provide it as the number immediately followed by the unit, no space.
870g
